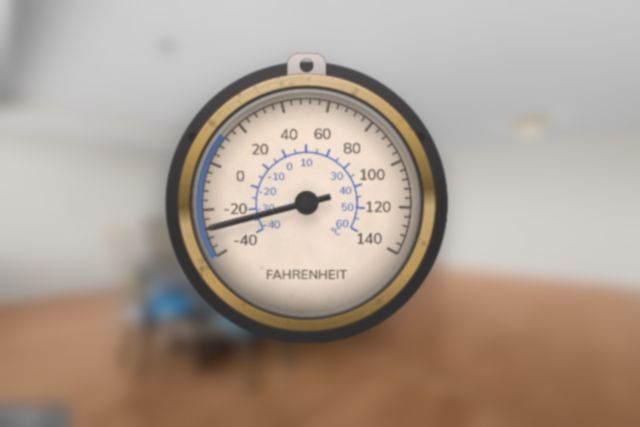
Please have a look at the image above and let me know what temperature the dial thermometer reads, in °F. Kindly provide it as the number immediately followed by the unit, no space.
-28°F
